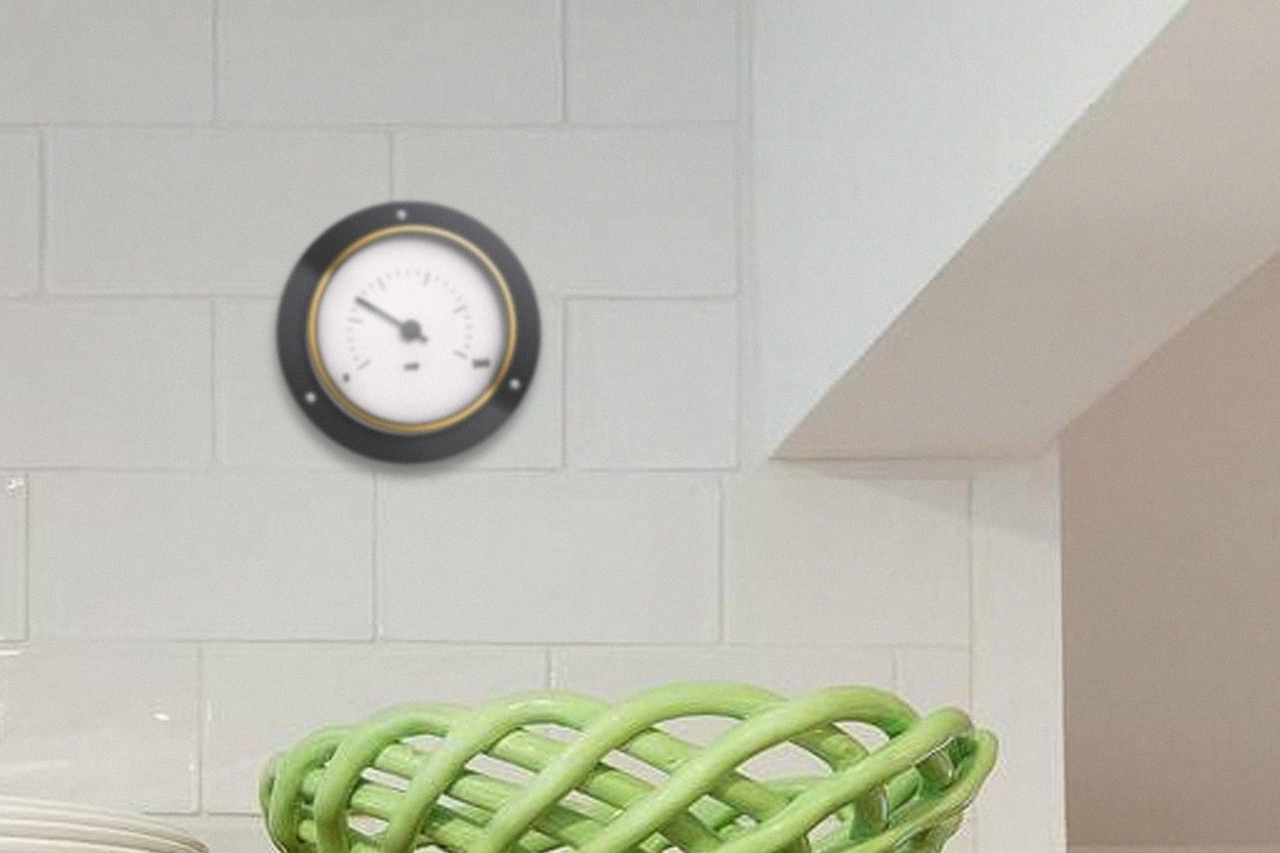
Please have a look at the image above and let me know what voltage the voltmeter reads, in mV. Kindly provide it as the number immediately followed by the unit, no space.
140mV
